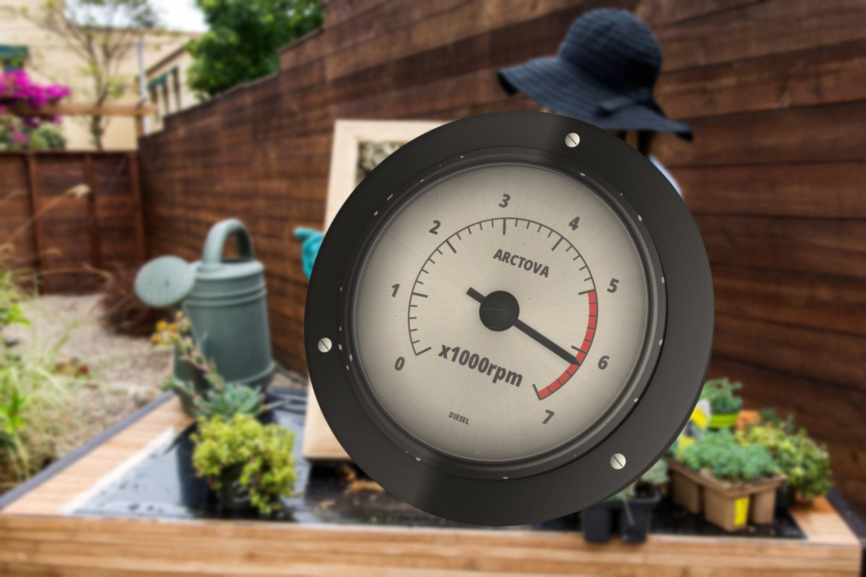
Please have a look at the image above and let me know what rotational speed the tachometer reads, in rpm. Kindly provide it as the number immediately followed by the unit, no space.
6200rpm
